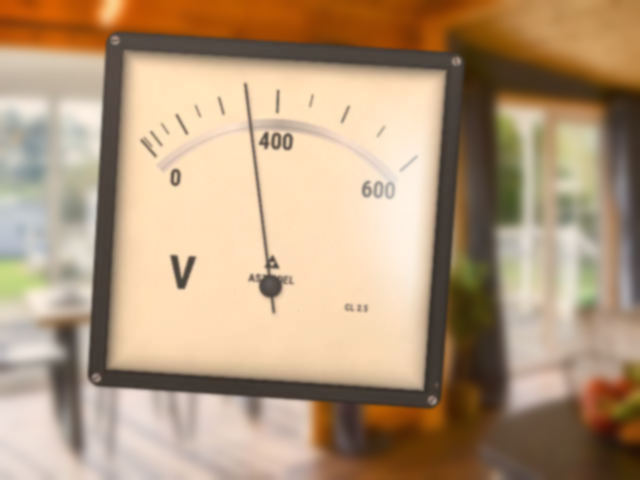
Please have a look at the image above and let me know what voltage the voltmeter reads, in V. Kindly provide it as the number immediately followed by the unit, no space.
350V
